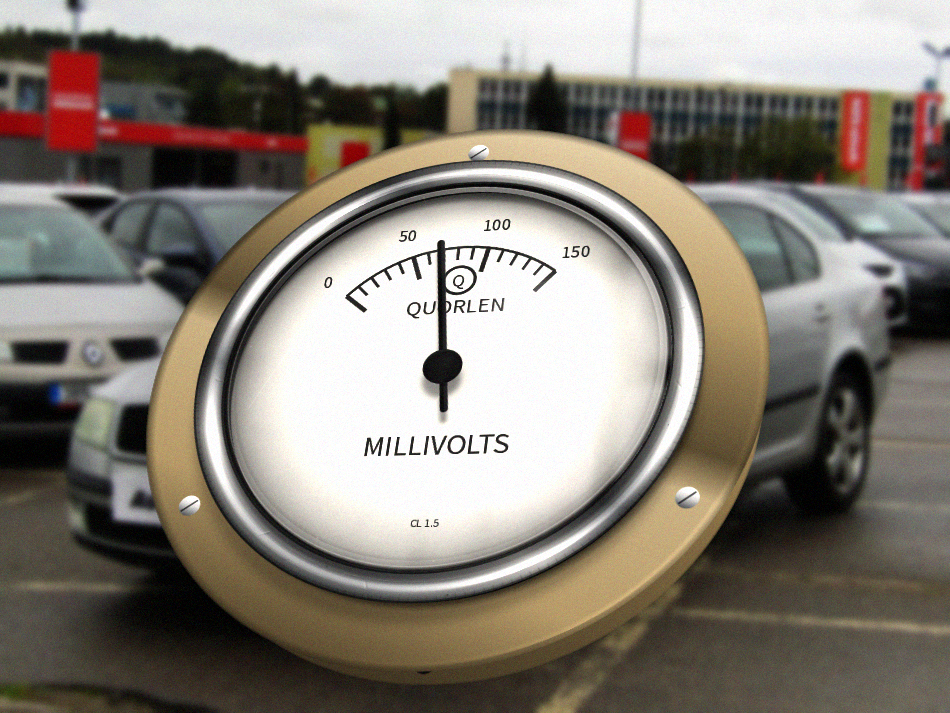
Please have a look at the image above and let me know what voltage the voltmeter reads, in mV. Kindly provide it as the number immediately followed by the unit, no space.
70mV
